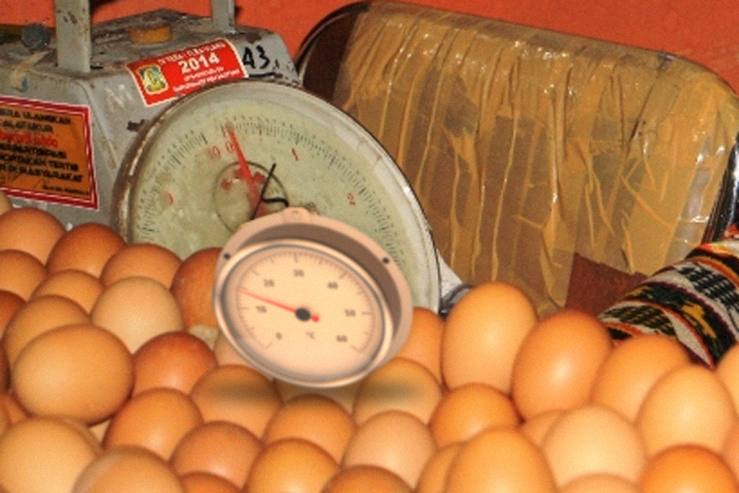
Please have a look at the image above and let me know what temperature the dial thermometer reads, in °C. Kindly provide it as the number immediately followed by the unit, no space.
15°C
